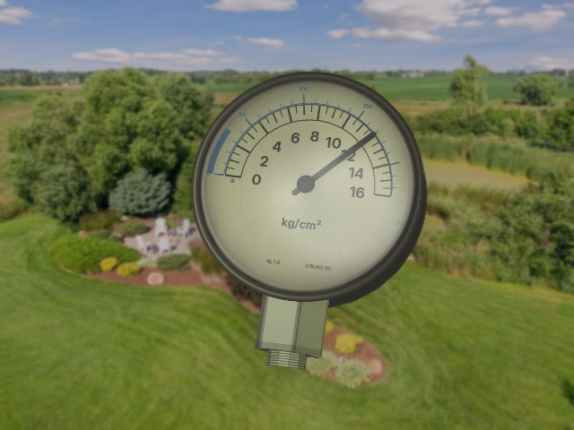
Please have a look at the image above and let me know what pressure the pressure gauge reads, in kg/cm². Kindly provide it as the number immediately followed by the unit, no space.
12kg/cm²
